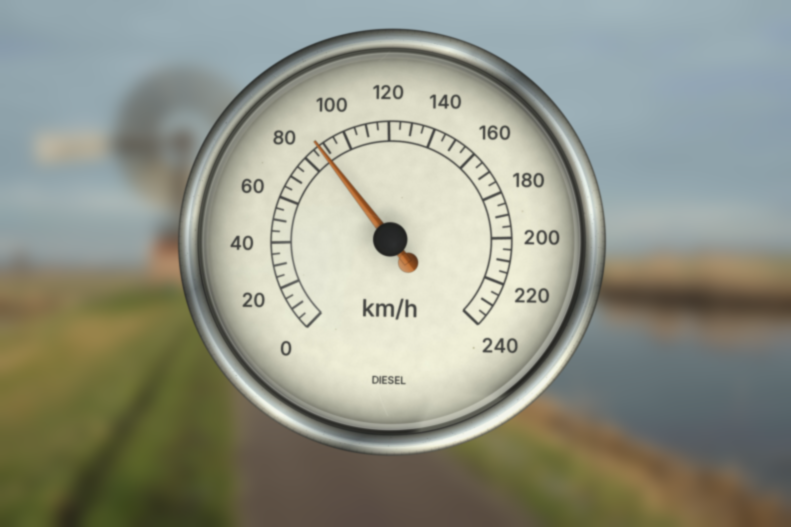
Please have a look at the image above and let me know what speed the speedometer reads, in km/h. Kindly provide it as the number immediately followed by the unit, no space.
87.5km/h
